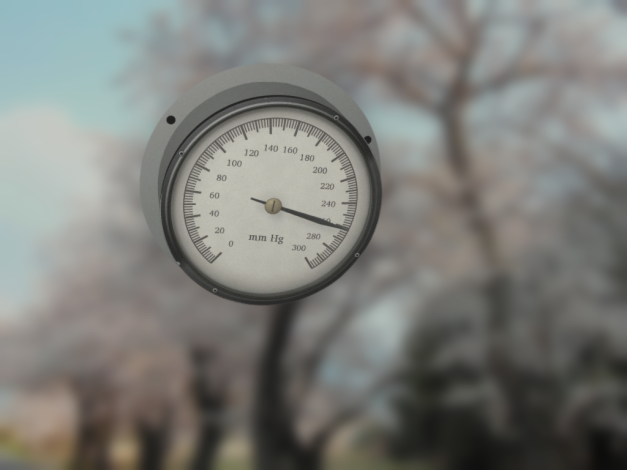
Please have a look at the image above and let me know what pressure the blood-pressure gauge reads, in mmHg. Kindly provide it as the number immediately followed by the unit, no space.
260mmHg
